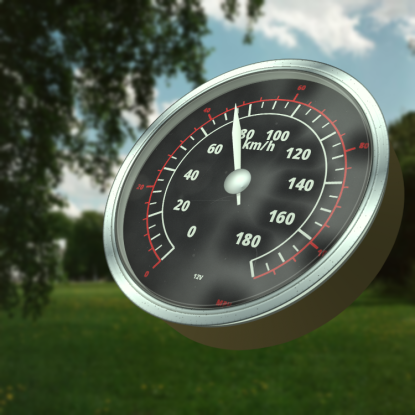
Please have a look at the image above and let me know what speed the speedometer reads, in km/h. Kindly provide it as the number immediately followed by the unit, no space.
75km/h
